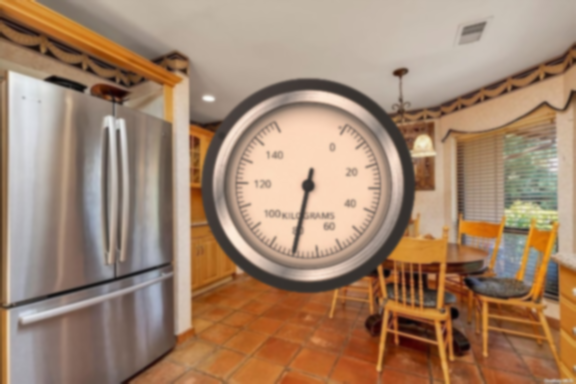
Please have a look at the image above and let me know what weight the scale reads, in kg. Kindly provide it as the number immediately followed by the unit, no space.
80kg
